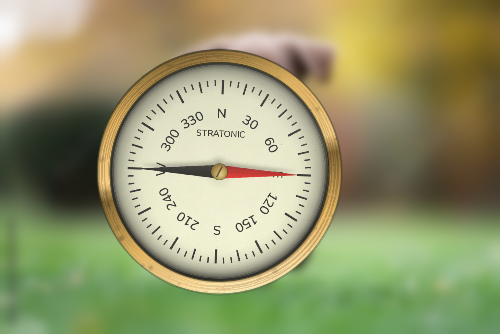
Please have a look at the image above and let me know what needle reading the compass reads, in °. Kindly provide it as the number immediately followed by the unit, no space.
90°
